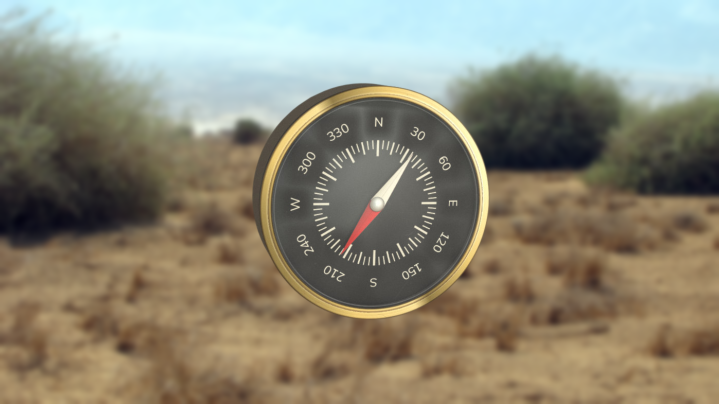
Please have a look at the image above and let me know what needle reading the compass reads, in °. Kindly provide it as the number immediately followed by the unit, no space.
215°
